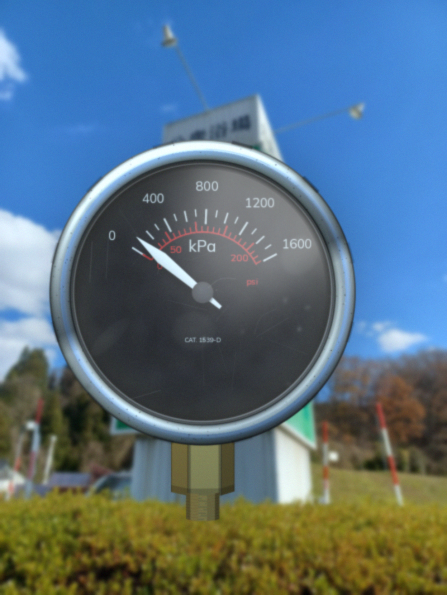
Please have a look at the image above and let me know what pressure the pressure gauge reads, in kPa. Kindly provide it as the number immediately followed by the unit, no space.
100kPa
